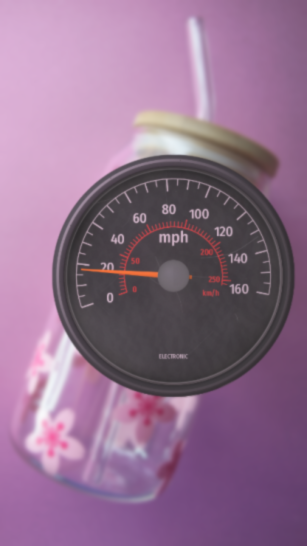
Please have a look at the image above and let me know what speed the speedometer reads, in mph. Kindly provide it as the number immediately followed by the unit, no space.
17.5mph
